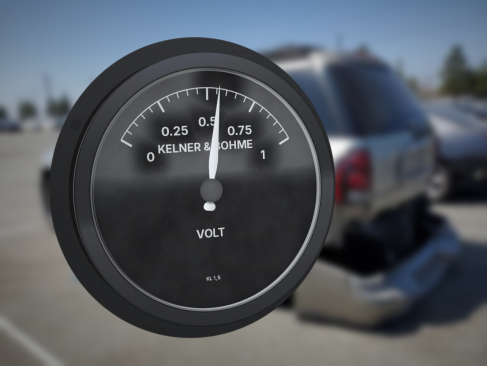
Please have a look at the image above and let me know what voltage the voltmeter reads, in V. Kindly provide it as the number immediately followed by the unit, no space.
0.55V
